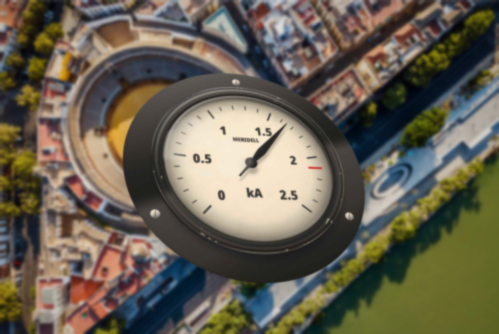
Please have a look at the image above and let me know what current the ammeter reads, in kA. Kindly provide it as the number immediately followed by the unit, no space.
1.65kA
